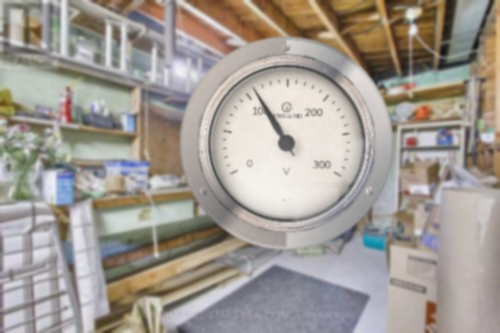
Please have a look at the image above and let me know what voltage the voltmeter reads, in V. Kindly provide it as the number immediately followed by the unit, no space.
110V
